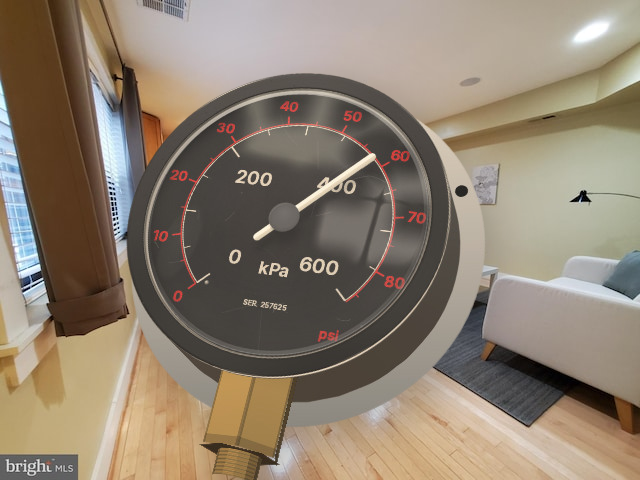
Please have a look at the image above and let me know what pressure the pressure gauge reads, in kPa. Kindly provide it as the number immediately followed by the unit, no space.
400kPa
